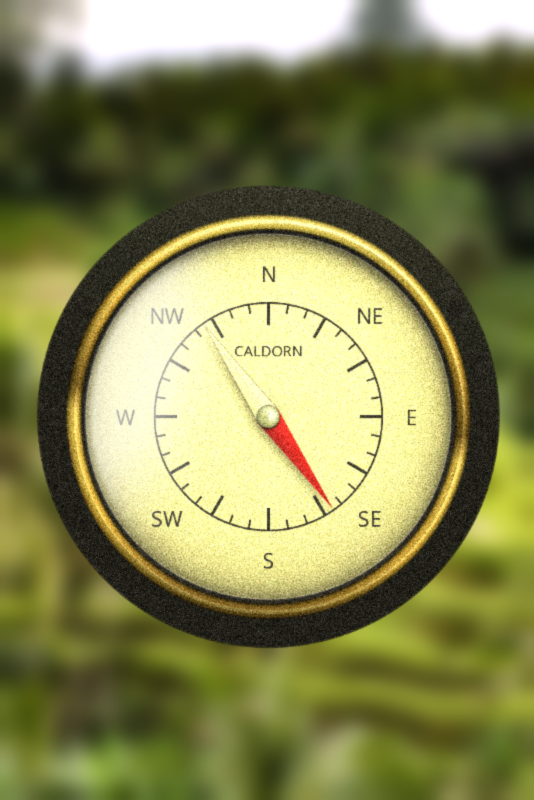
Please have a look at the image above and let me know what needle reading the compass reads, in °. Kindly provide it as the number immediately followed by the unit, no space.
145°
